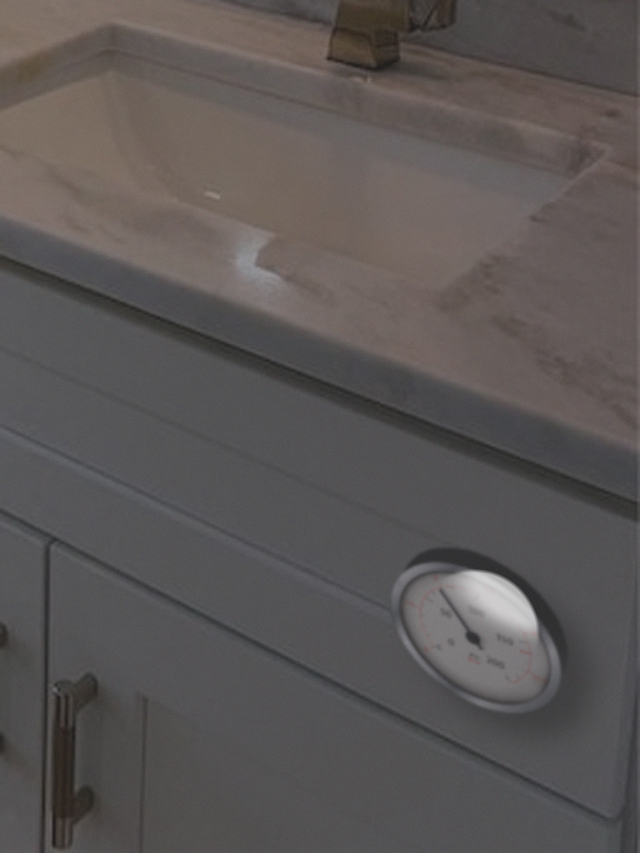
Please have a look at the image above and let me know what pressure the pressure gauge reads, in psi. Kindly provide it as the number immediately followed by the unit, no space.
70psi
